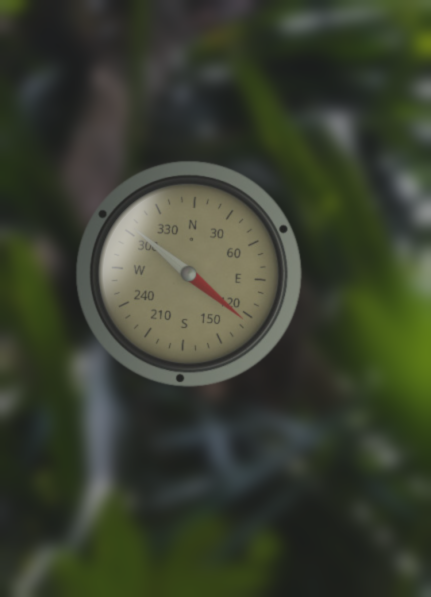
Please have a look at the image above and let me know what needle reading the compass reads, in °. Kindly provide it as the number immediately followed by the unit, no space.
125°
